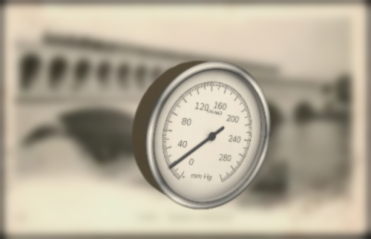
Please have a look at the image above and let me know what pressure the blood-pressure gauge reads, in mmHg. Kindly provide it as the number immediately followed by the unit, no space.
20mmHg
